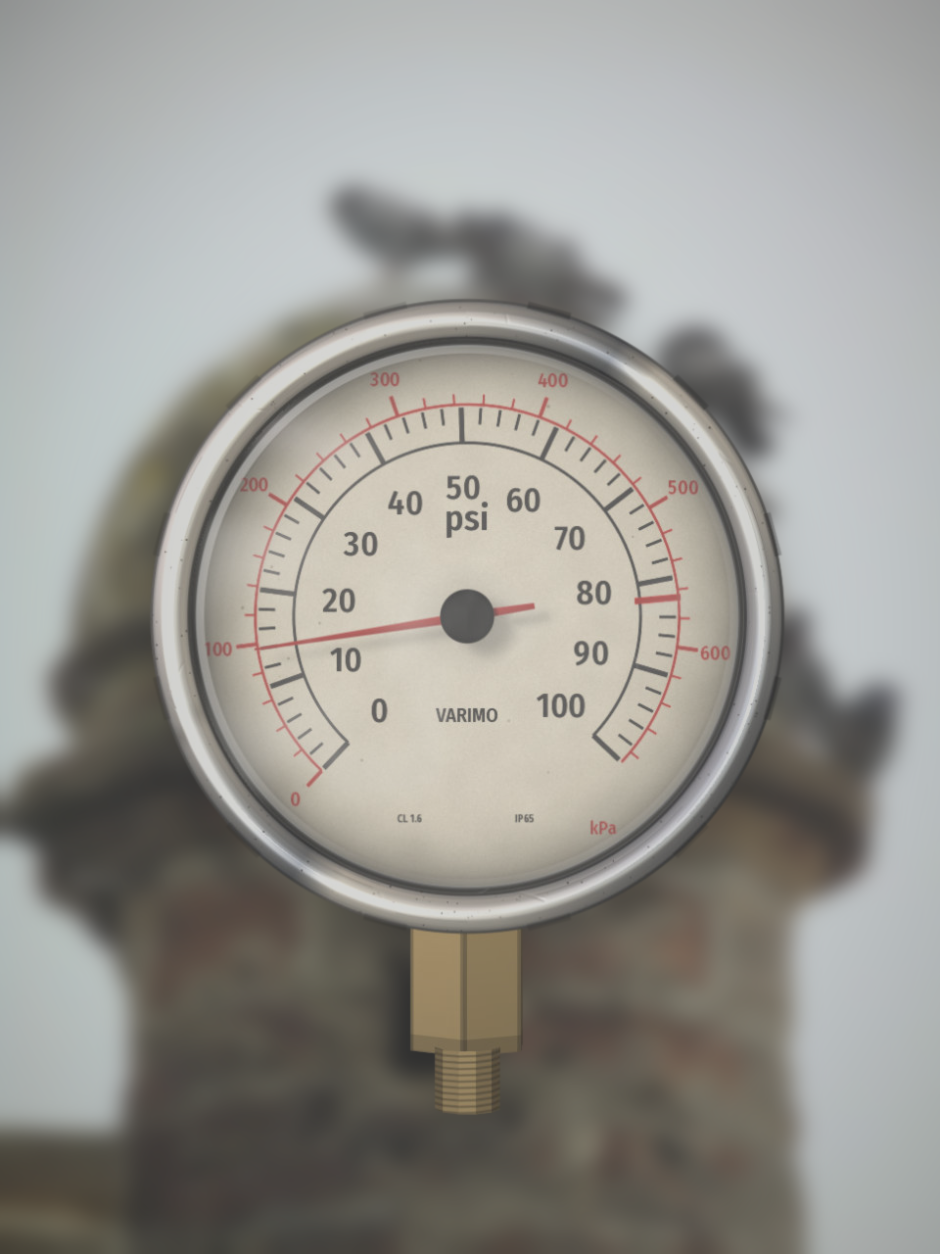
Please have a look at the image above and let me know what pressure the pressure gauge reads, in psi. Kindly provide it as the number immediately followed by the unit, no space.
14psi
